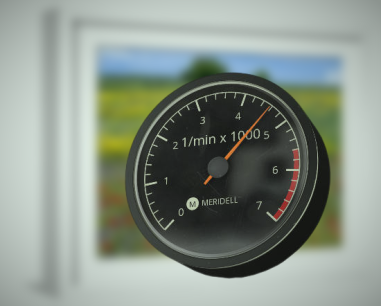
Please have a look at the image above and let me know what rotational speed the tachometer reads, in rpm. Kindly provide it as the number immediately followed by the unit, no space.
4600rpm
